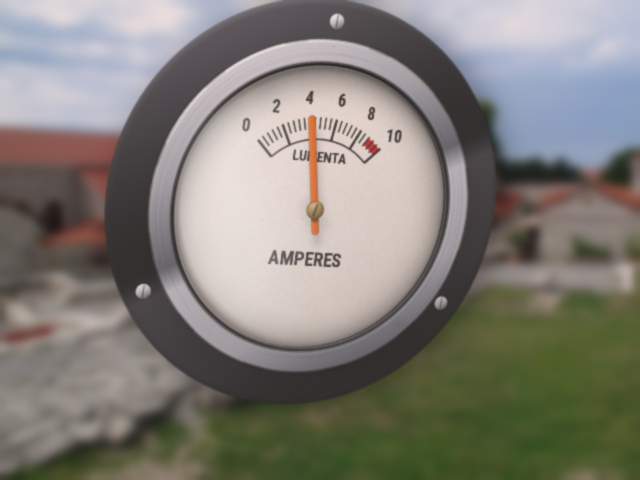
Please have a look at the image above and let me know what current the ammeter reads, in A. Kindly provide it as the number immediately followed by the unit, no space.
4A
